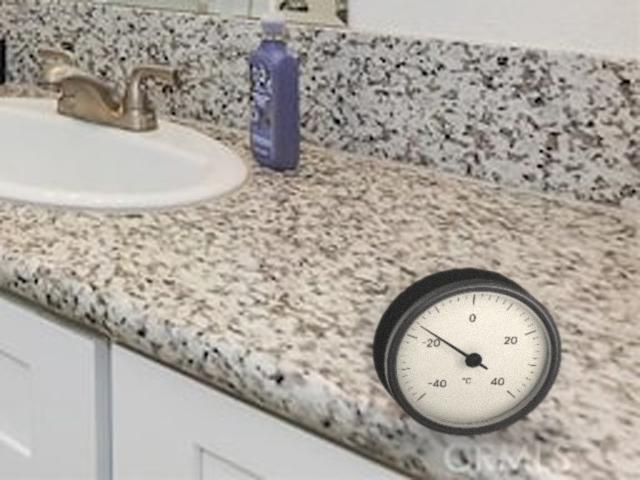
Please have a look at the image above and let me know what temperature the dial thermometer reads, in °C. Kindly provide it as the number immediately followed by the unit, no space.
-16°C
